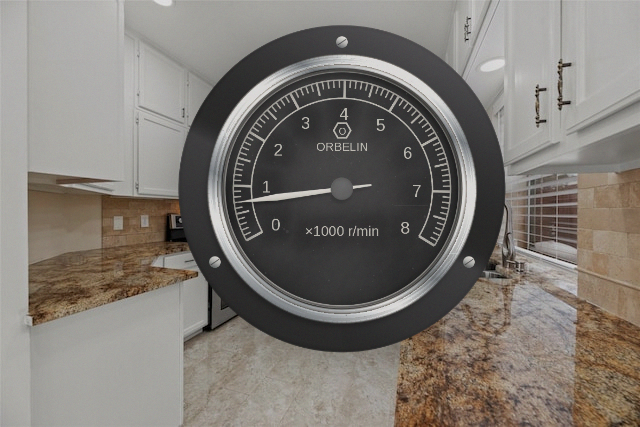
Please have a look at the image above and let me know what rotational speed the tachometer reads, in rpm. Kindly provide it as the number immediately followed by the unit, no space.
700rpm
